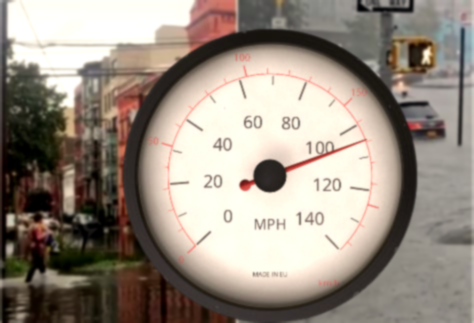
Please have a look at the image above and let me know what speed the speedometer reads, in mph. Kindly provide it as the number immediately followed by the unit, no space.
105mph
